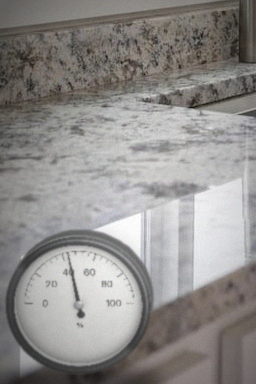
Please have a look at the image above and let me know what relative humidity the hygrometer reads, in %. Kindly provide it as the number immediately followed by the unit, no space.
44%
